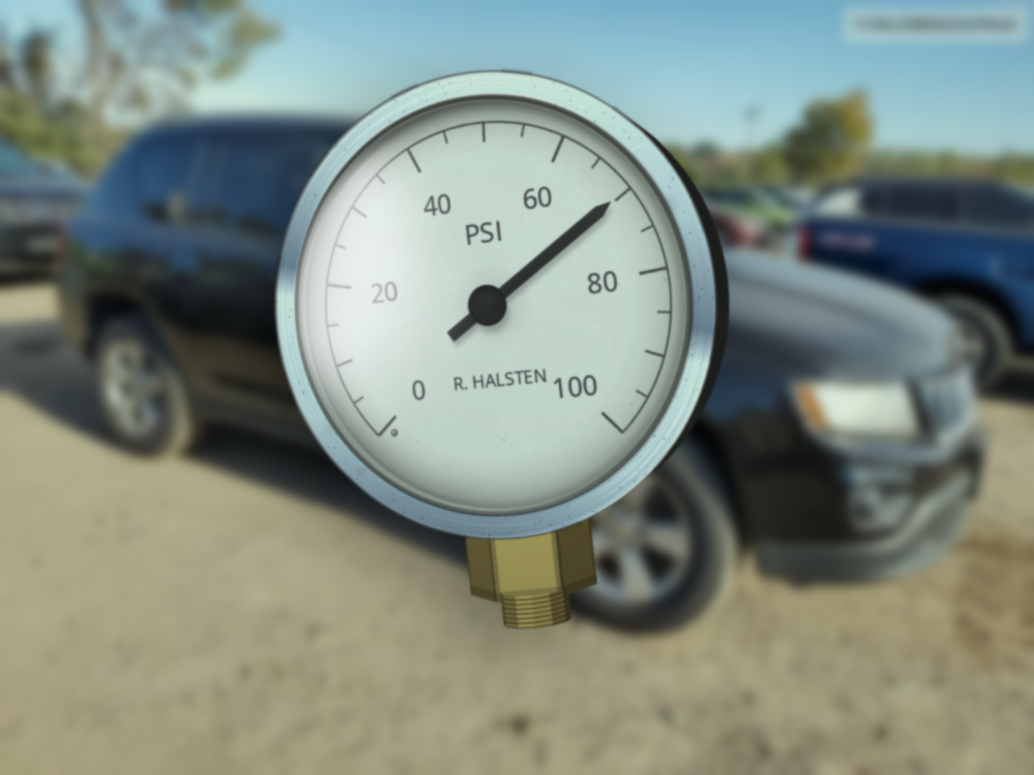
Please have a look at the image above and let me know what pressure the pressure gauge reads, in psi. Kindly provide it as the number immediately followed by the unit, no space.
70psi
